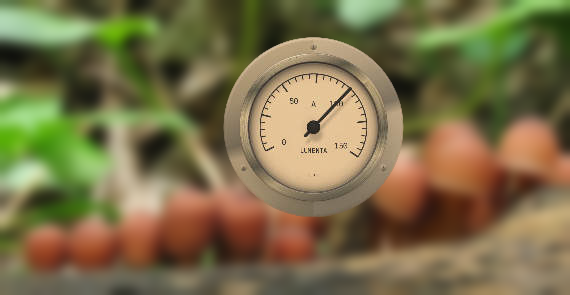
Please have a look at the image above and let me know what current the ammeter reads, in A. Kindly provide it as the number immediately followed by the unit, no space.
100A
